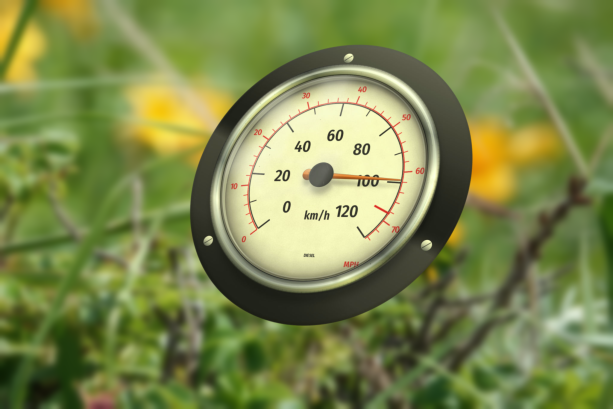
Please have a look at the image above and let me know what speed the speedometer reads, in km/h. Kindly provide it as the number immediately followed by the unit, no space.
100km/h
